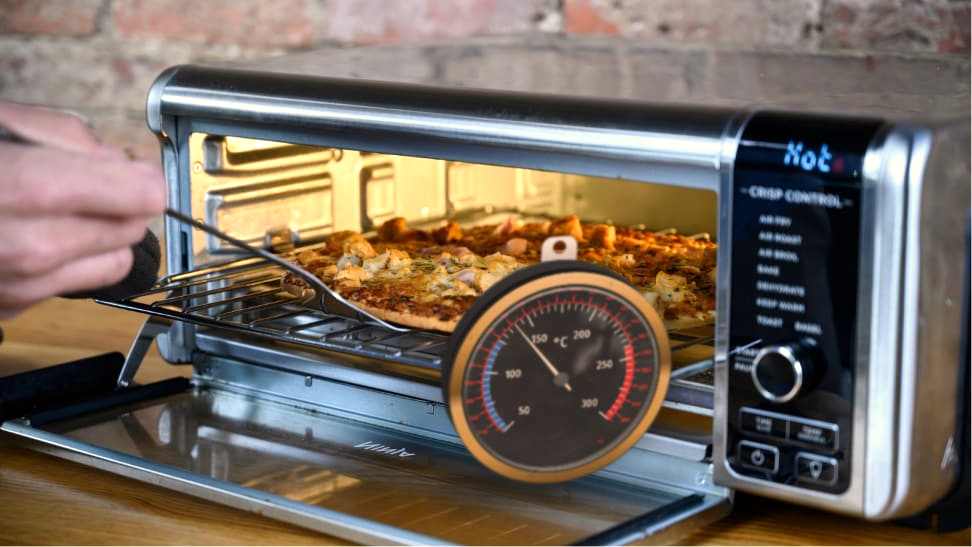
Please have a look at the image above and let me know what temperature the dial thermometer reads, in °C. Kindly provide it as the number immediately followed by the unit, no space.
140°C
